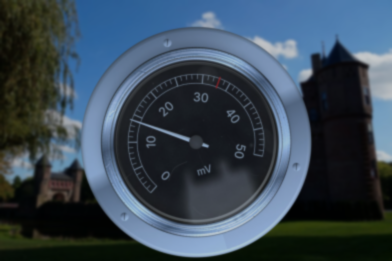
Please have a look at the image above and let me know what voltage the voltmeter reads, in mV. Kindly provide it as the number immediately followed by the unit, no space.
14mV
